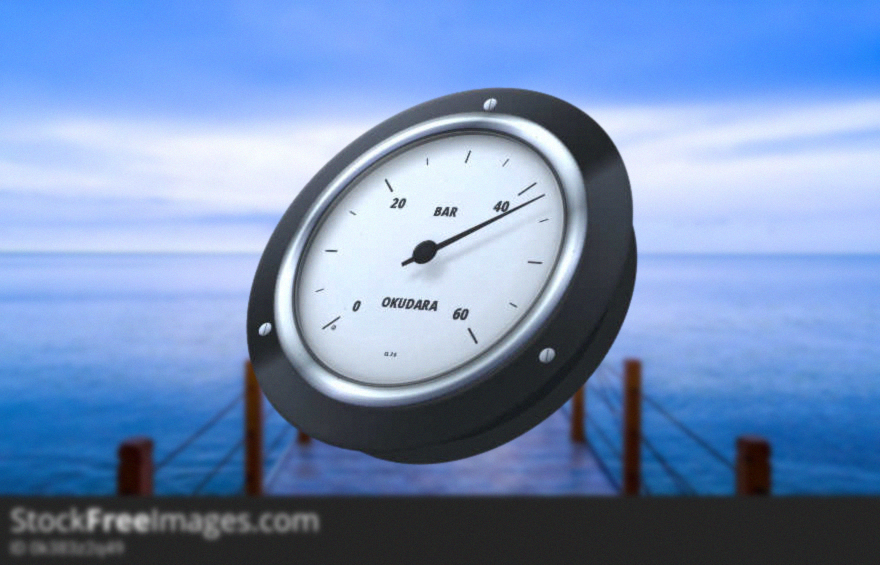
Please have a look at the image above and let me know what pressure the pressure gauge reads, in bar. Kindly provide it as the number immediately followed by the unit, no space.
42.5bar
